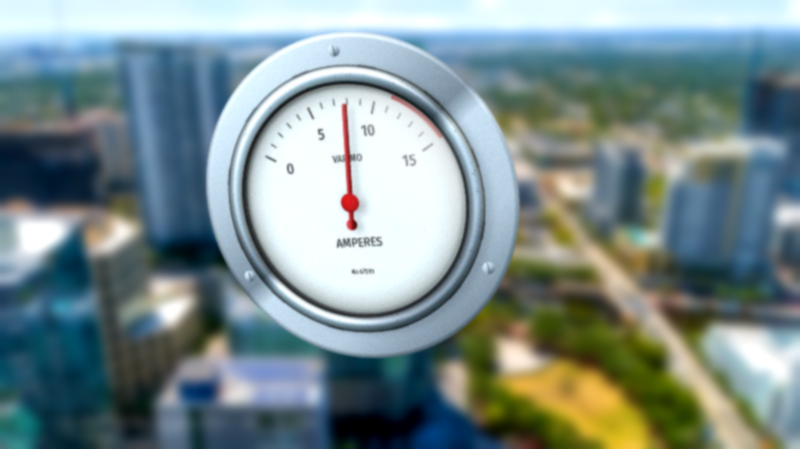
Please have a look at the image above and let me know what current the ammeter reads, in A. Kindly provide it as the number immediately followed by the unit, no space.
8A
